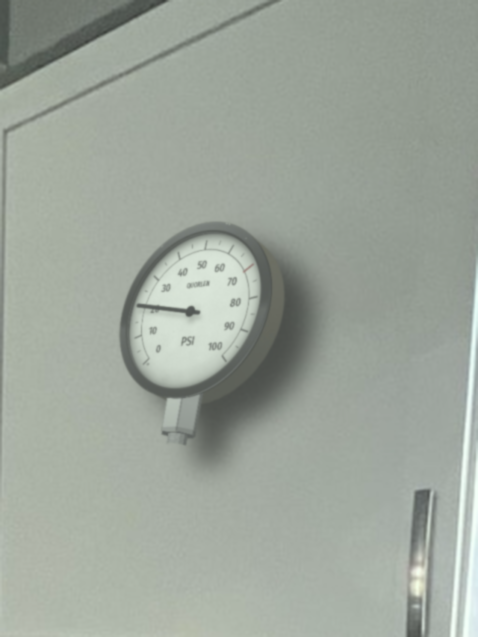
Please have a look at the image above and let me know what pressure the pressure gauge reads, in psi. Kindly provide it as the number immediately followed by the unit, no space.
20psi
